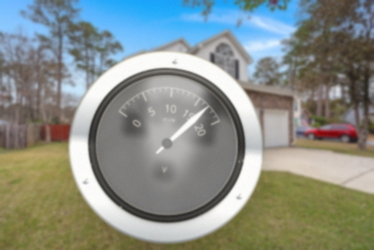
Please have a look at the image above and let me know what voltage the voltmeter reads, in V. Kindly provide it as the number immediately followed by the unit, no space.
17V
